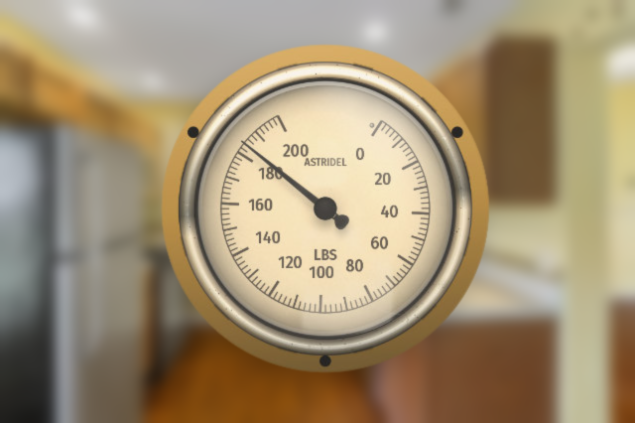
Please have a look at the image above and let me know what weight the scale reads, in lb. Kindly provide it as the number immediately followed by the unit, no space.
184lb
